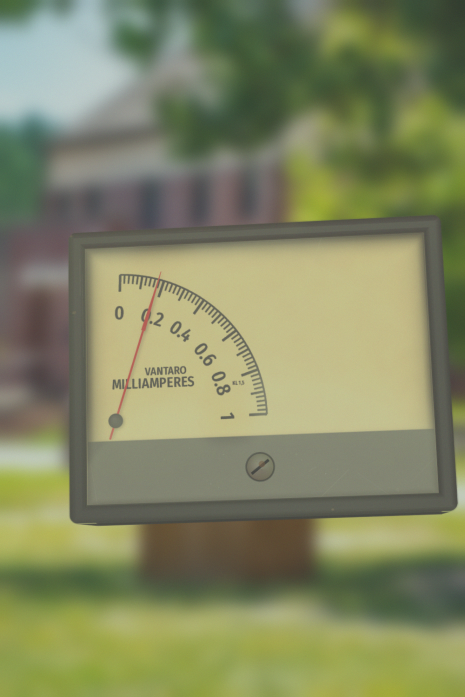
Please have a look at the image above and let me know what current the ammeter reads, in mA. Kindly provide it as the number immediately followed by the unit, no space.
0.18mA
